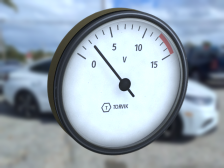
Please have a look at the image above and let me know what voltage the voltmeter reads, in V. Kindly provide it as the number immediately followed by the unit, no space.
2V
